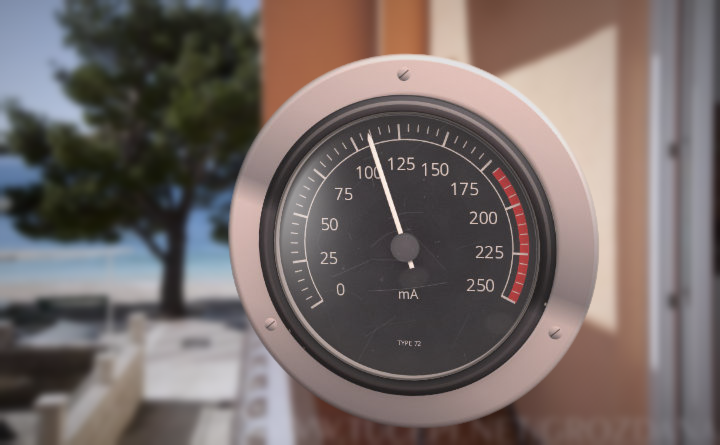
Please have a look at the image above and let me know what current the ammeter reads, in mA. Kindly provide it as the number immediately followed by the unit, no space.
110mA
